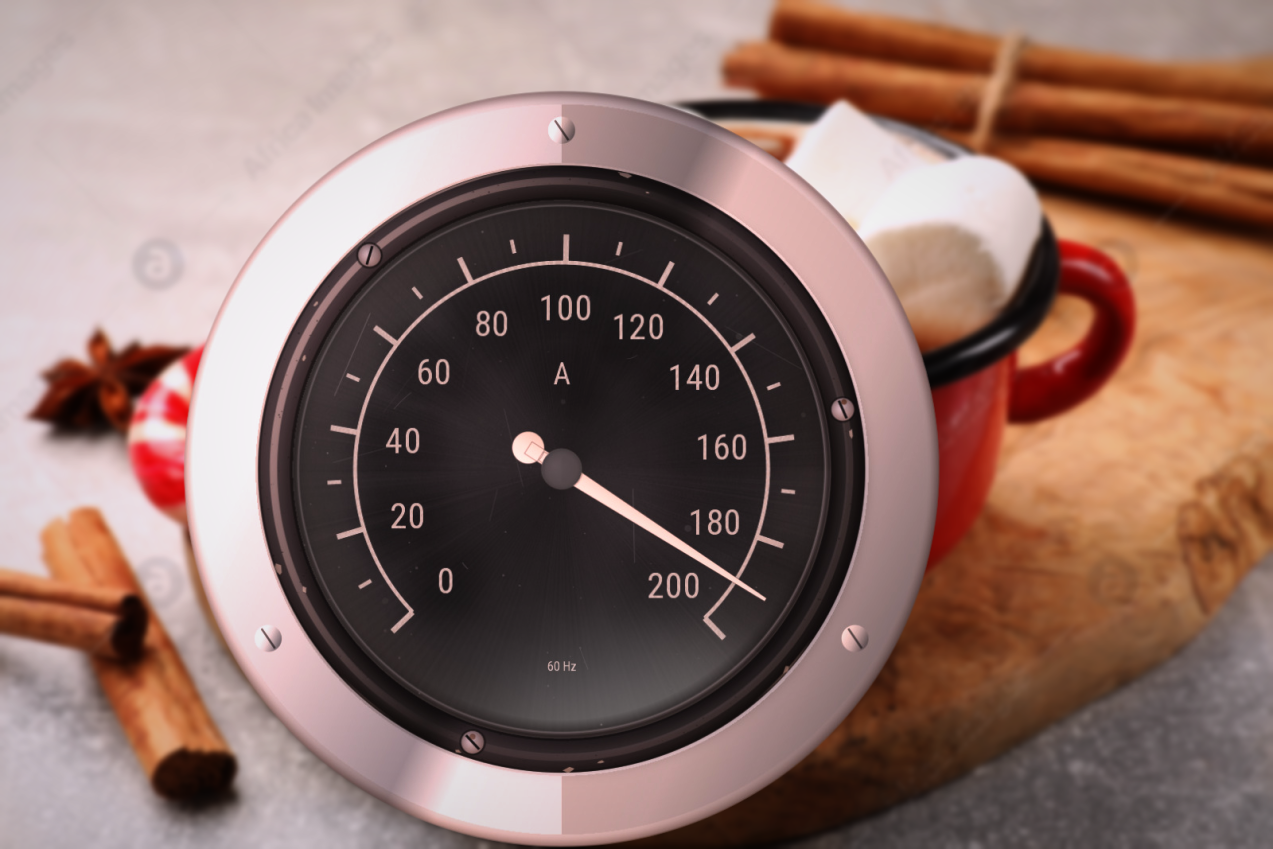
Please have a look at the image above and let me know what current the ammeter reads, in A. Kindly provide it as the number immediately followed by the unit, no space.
190A
